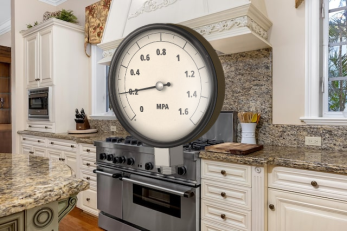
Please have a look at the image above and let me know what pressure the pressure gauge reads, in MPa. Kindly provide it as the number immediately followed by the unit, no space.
0.2MPa
